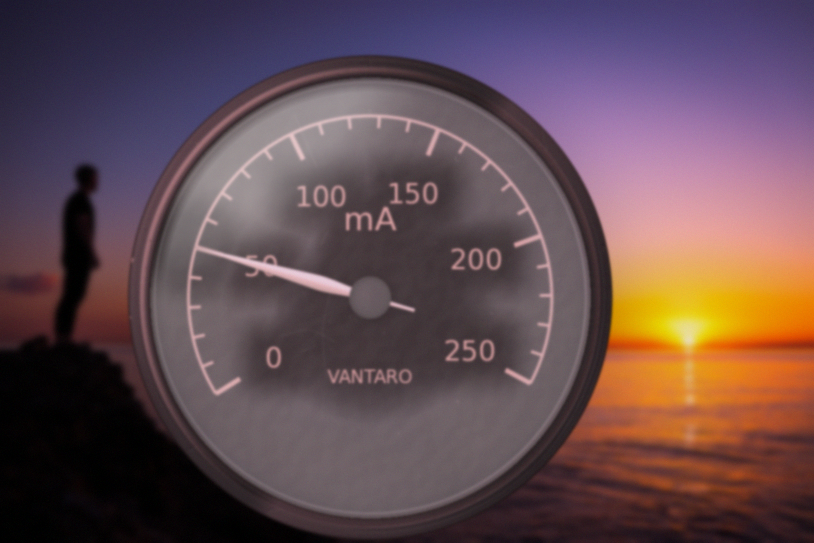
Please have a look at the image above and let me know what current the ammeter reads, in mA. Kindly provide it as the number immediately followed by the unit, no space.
50mA
